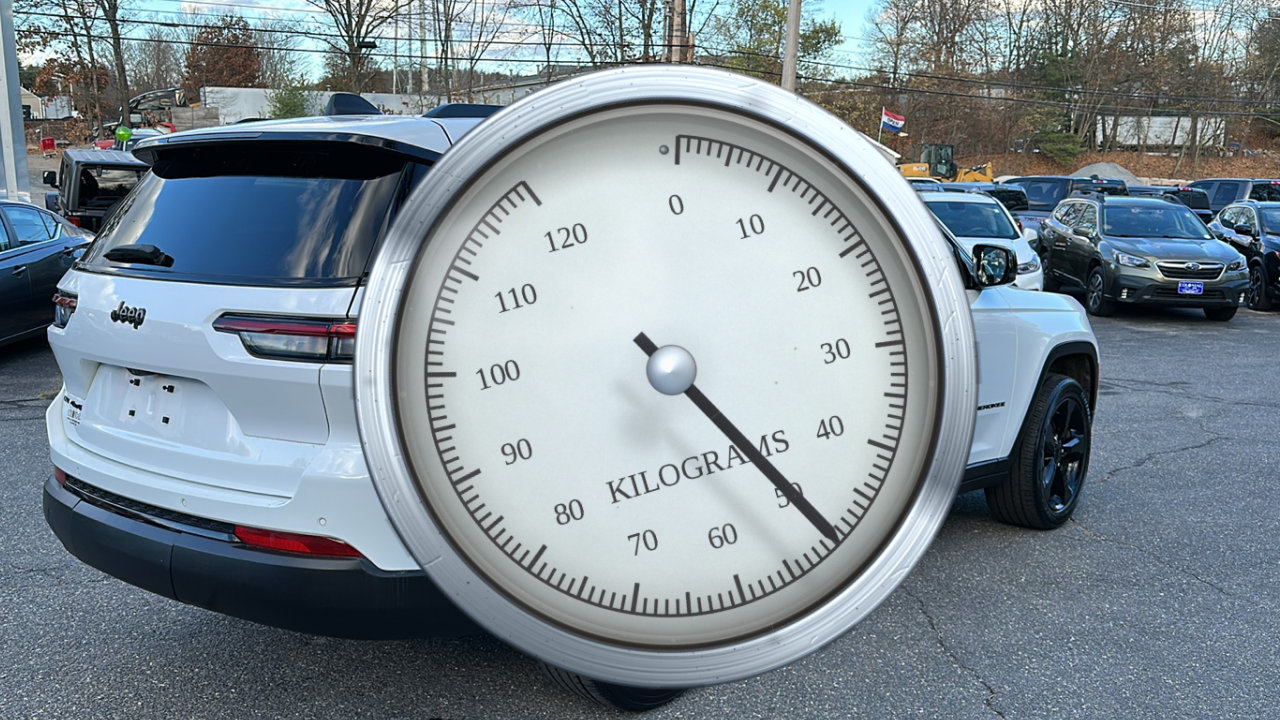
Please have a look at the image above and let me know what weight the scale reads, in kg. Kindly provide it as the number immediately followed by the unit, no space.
50kg
